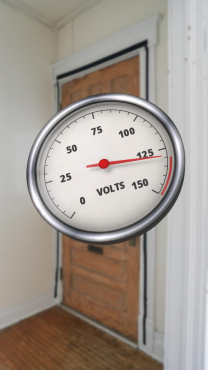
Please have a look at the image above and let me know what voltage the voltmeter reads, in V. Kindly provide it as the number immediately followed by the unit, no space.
130V
